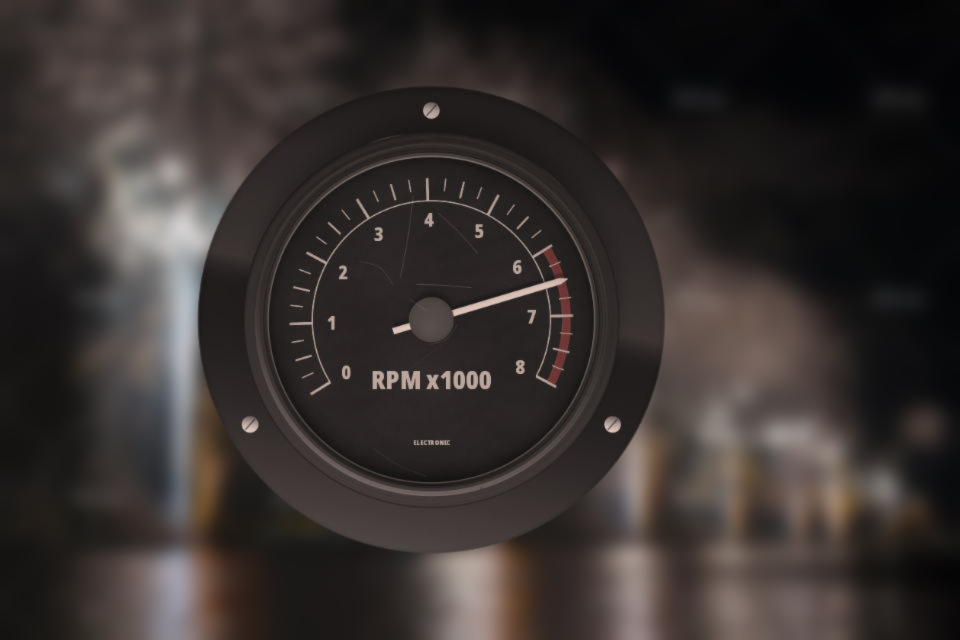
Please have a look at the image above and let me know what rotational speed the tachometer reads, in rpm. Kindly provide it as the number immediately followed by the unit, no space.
6500rpm
